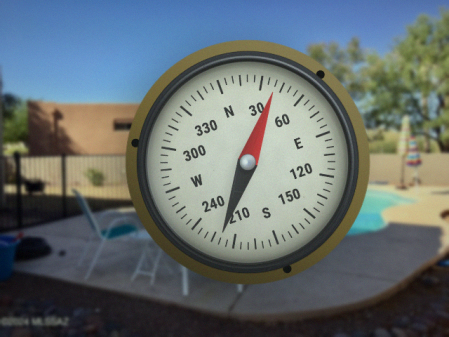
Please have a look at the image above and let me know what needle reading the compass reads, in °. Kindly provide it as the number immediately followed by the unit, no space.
40°
